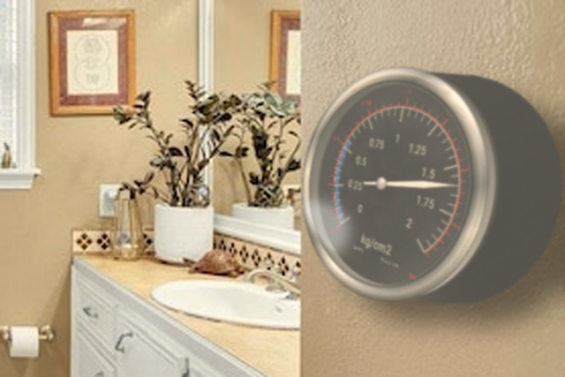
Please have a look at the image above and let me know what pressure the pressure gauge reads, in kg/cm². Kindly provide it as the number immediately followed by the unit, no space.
1.6kg/cm²
